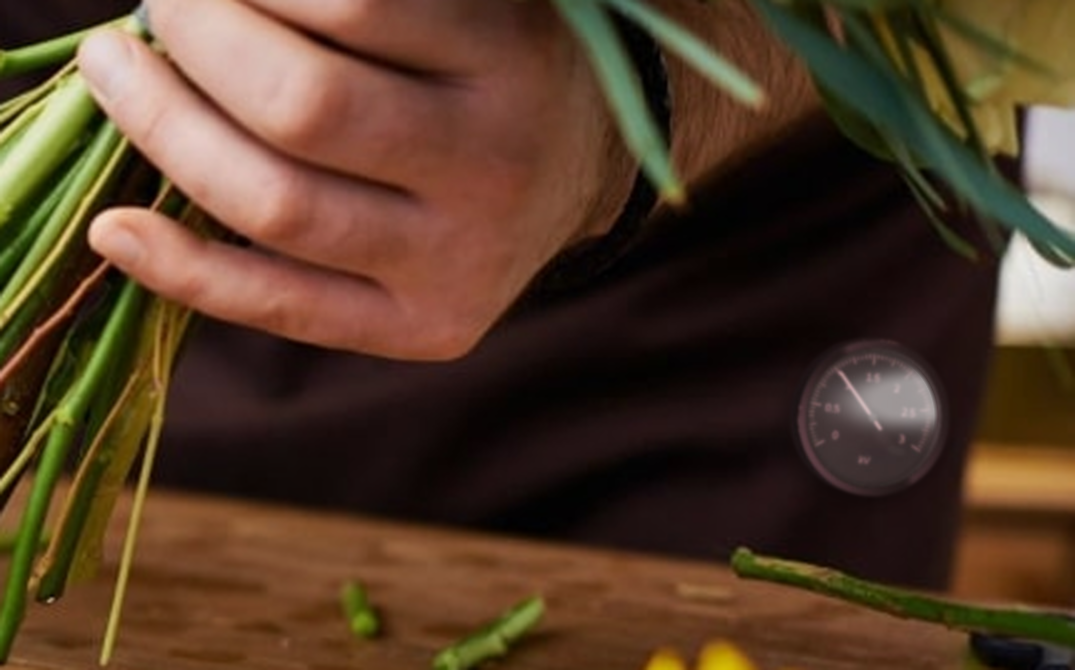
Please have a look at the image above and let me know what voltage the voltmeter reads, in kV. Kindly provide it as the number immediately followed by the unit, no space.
1kV
